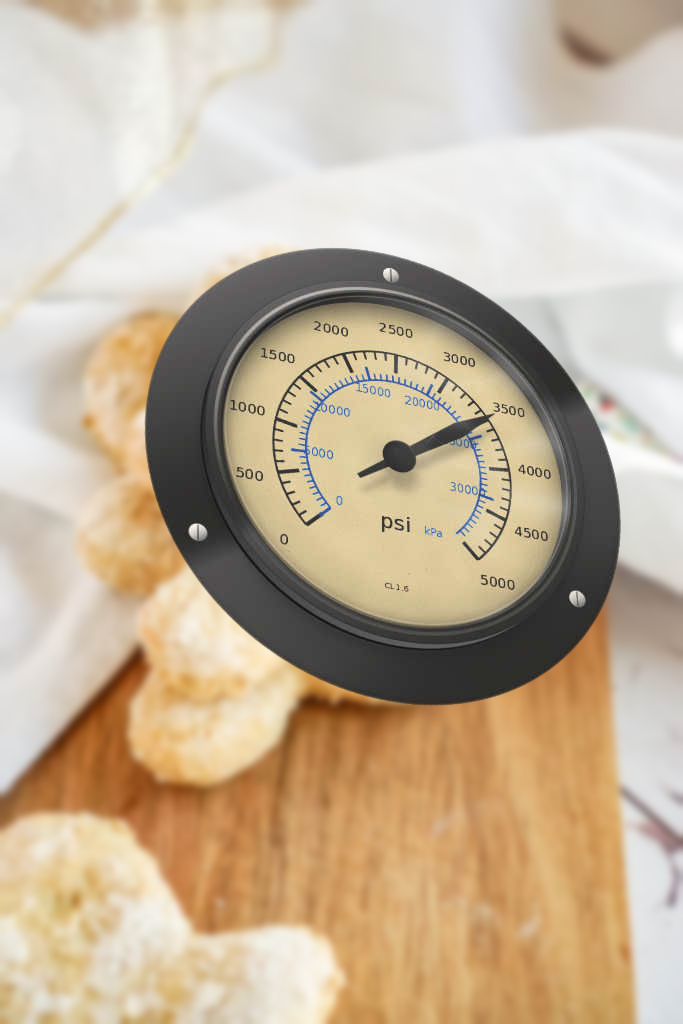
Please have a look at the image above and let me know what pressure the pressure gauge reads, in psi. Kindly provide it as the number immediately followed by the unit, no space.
3500psi
